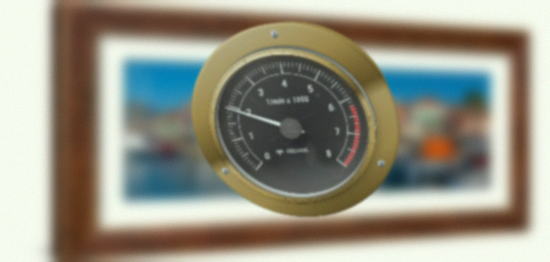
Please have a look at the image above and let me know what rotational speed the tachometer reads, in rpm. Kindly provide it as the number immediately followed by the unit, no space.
2000rpm
